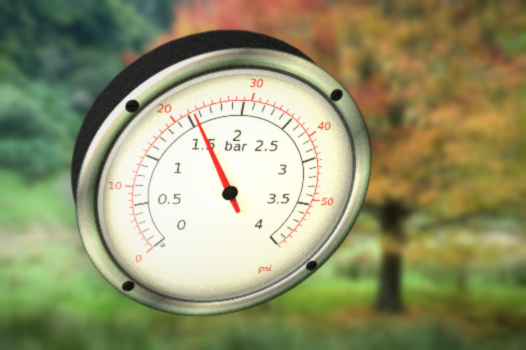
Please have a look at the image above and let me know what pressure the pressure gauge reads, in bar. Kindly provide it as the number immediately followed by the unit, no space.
1.55bar
